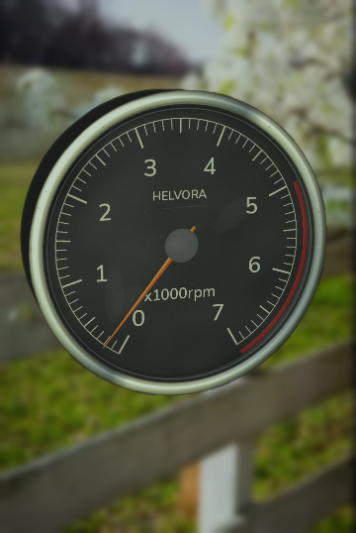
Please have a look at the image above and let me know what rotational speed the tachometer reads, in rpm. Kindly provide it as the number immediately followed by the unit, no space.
200rpm
